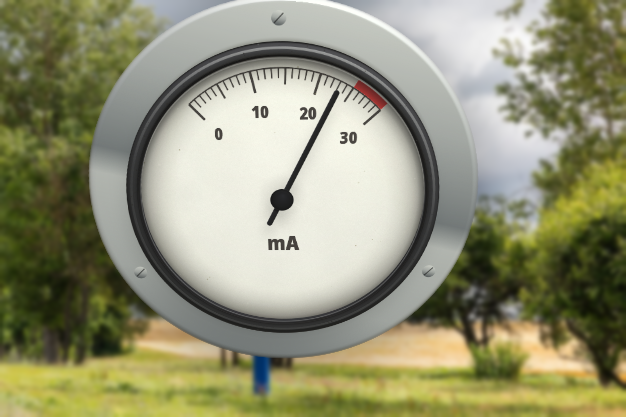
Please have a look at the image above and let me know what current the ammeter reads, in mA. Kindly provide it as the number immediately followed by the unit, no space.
23mA
